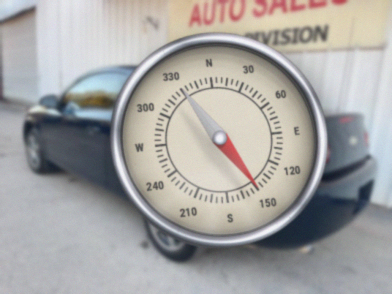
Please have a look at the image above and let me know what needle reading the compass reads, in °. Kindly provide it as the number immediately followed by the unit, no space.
150°
